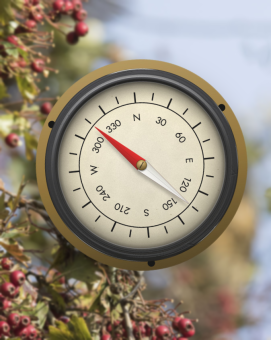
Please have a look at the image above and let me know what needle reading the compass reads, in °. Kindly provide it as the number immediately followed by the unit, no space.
315°
